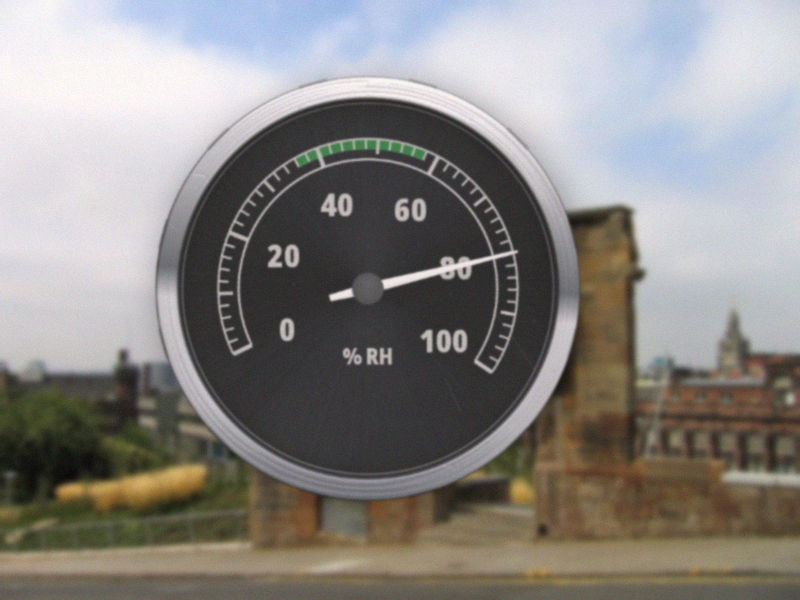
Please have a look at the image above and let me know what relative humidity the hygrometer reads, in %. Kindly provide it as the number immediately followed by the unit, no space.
80%
